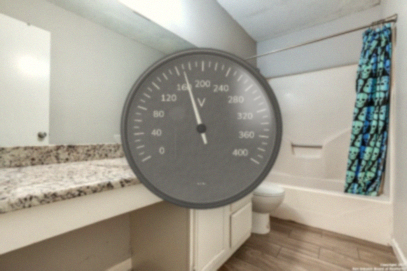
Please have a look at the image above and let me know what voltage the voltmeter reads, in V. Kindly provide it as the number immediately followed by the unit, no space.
170V
